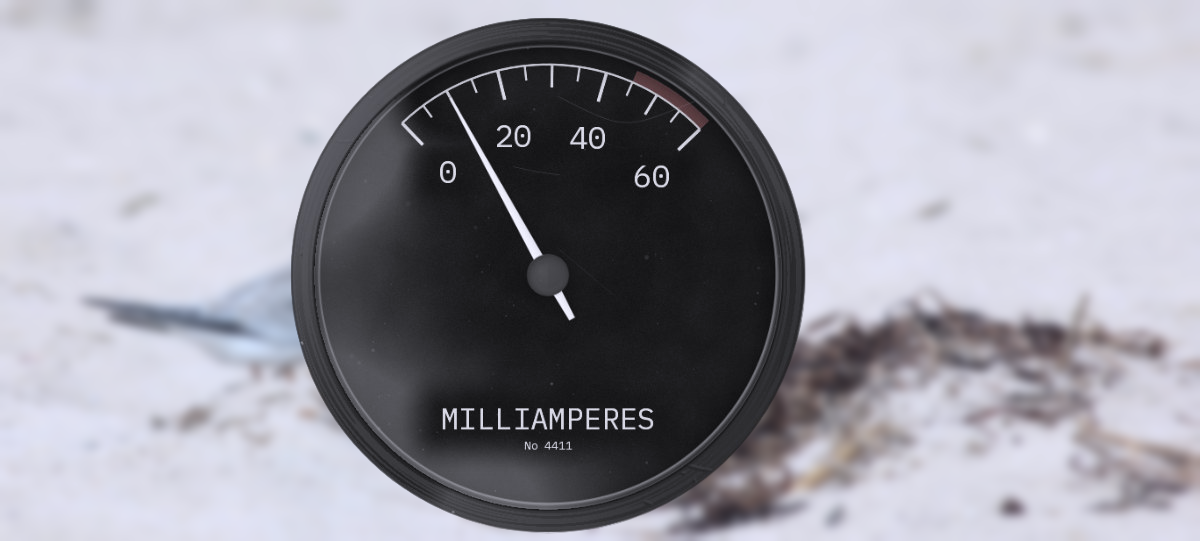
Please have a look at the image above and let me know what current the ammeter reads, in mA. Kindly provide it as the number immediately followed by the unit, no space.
10mA
